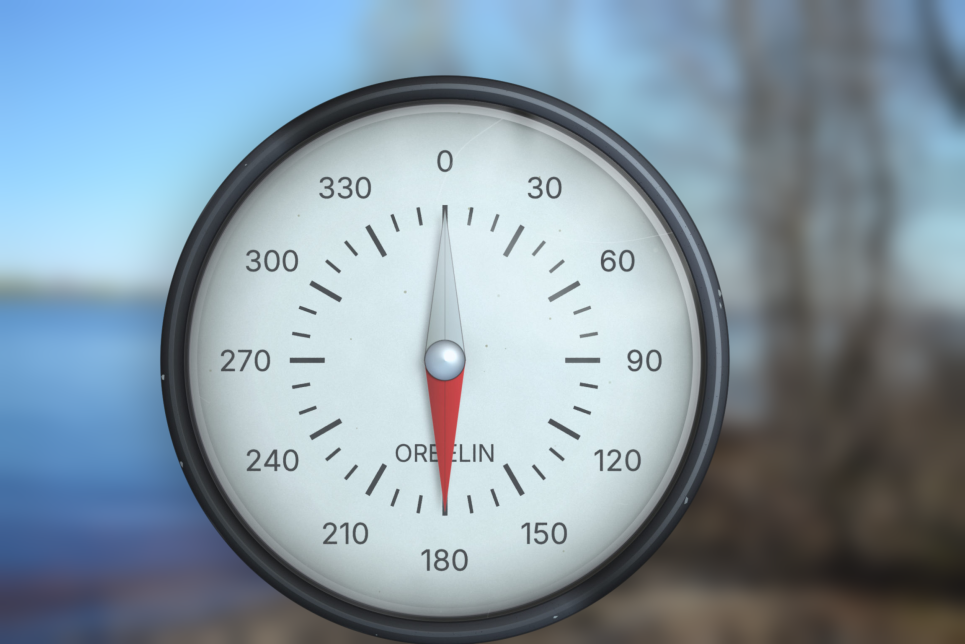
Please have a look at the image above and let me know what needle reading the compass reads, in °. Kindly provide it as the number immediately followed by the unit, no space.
180°
